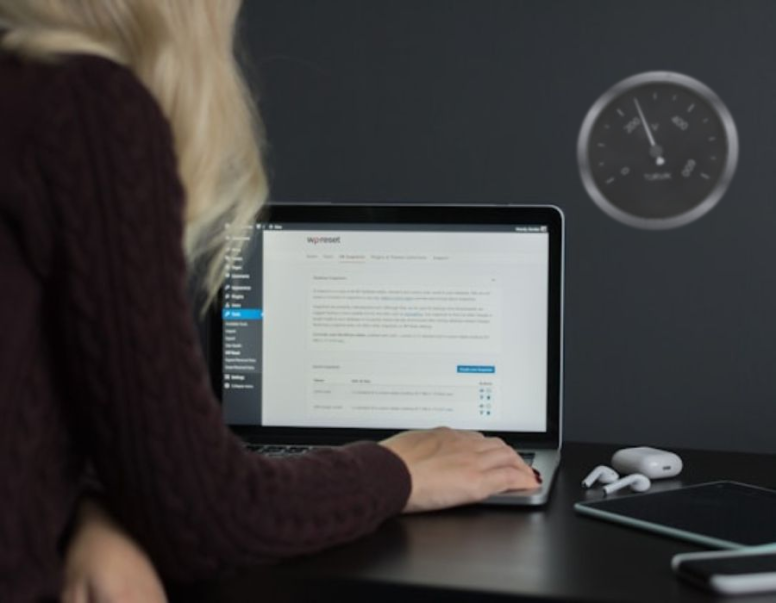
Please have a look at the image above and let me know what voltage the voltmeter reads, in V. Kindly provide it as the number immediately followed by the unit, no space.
250V
